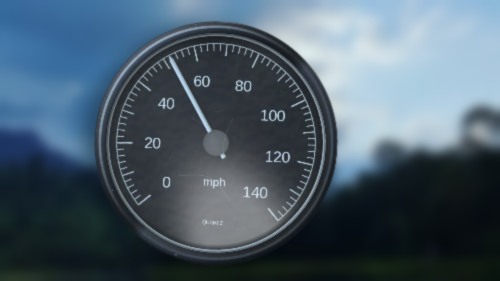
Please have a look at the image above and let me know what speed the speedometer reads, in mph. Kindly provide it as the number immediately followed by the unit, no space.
52mph
